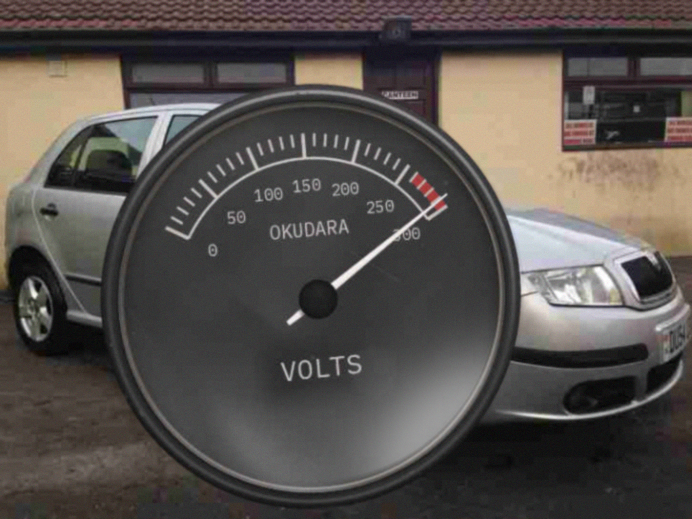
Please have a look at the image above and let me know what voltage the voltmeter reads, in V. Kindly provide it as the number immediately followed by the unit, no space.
290V
